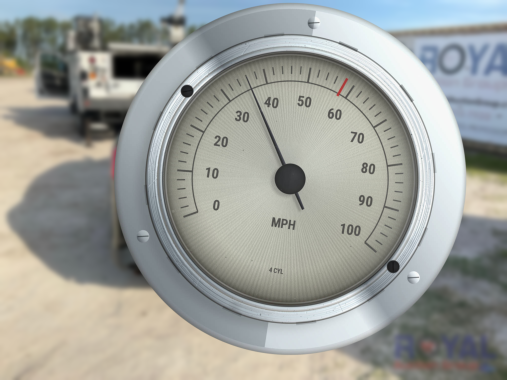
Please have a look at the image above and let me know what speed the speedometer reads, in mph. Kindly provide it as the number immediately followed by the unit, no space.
36mph
